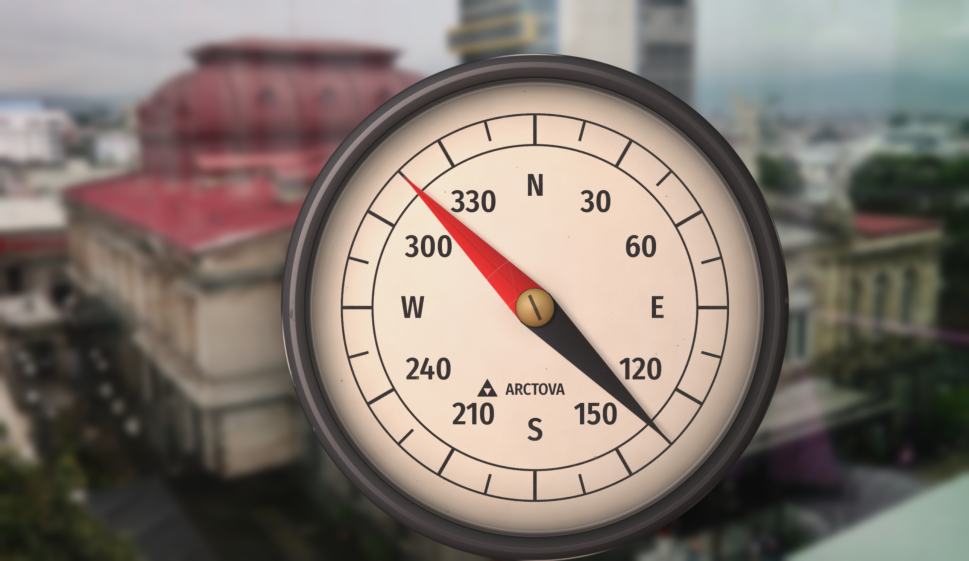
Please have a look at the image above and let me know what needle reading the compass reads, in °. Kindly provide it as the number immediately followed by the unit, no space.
315°
